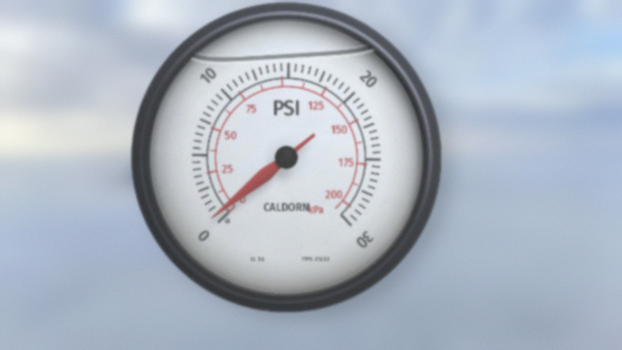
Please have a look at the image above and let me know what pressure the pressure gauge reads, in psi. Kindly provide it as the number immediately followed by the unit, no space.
0.5psi
